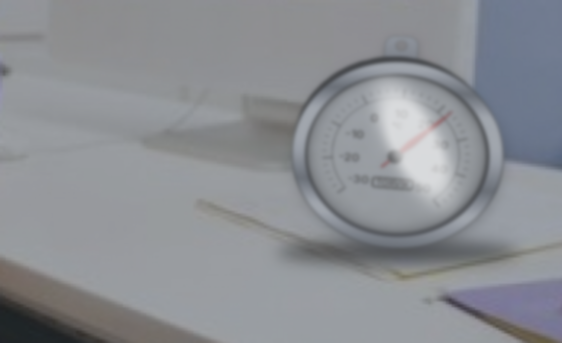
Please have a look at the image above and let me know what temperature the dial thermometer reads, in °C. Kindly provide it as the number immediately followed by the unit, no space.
22°C
